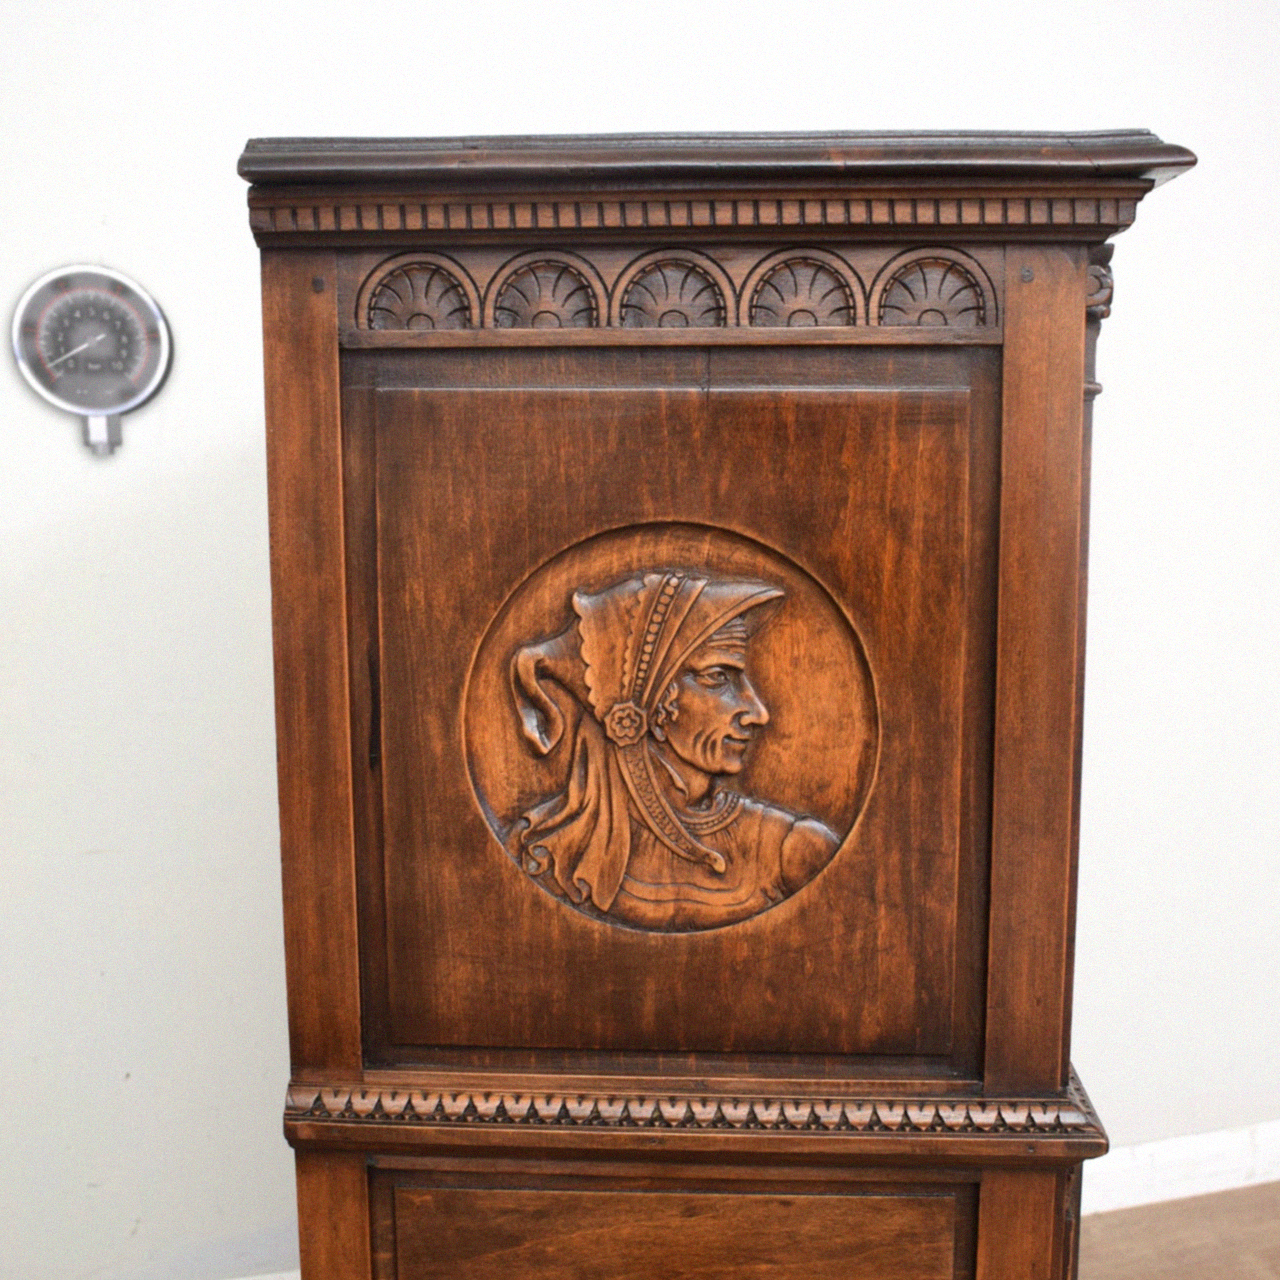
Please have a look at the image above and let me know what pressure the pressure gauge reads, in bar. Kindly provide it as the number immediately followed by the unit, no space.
0.5bar
